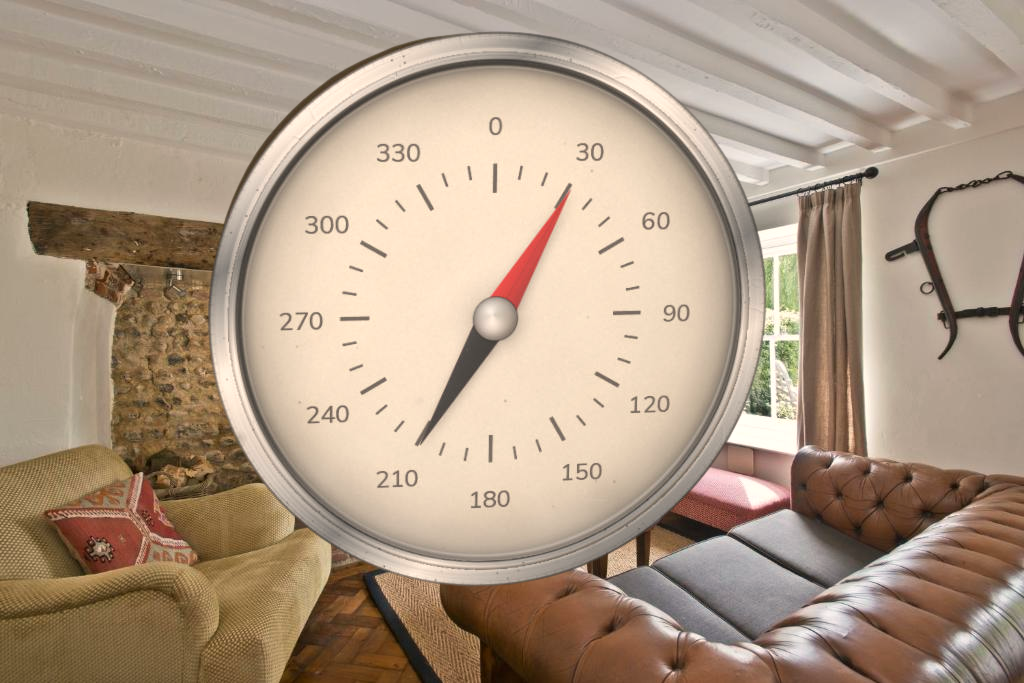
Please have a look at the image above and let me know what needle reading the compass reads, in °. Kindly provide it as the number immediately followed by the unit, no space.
30°
